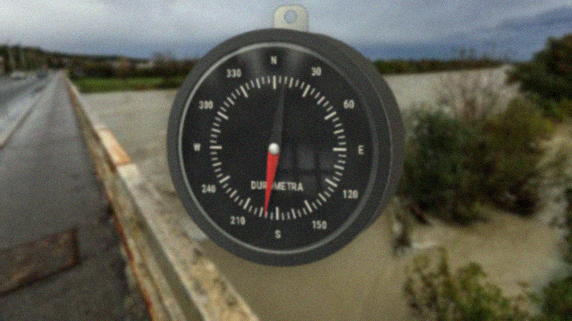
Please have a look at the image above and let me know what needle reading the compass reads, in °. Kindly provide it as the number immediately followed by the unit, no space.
190°
